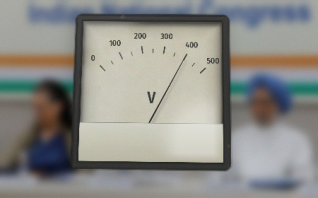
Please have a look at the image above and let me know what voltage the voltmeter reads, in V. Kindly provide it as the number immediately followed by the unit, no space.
400V
